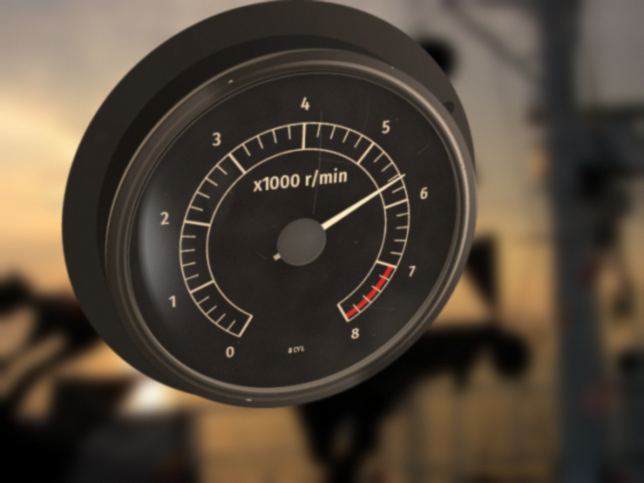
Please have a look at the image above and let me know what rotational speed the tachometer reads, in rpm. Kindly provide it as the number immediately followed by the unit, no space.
5600rpm
